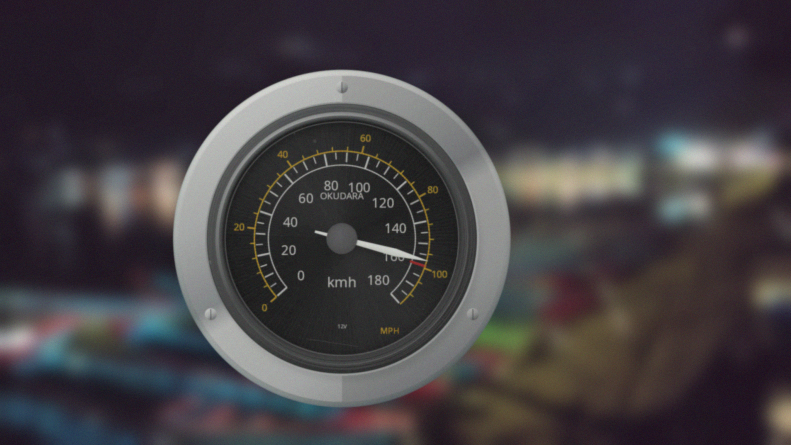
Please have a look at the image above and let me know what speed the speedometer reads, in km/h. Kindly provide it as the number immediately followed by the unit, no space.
157.5km/h
